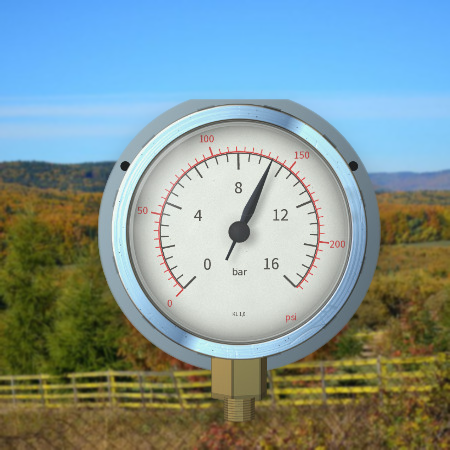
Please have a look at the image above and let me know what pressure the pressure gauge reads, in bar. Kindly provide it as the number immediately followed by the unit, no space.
9.5bar
